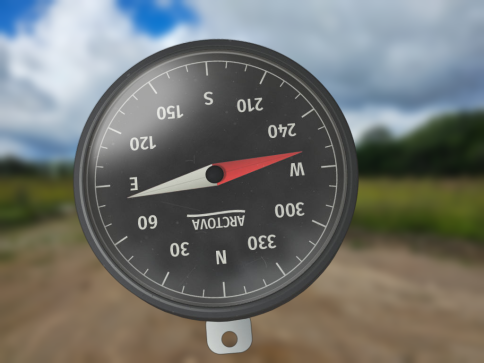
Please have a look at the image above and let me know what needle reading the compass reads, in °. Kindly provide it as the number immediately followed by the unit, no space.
260°
